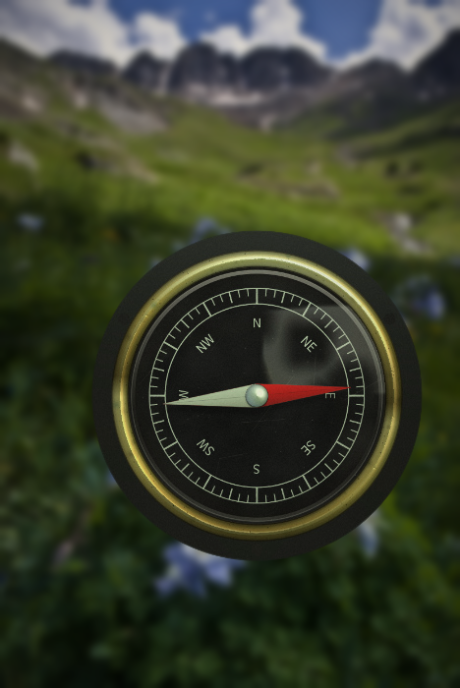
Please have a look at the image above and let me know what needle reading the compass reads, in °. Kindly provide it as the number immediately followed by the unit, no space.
85°
